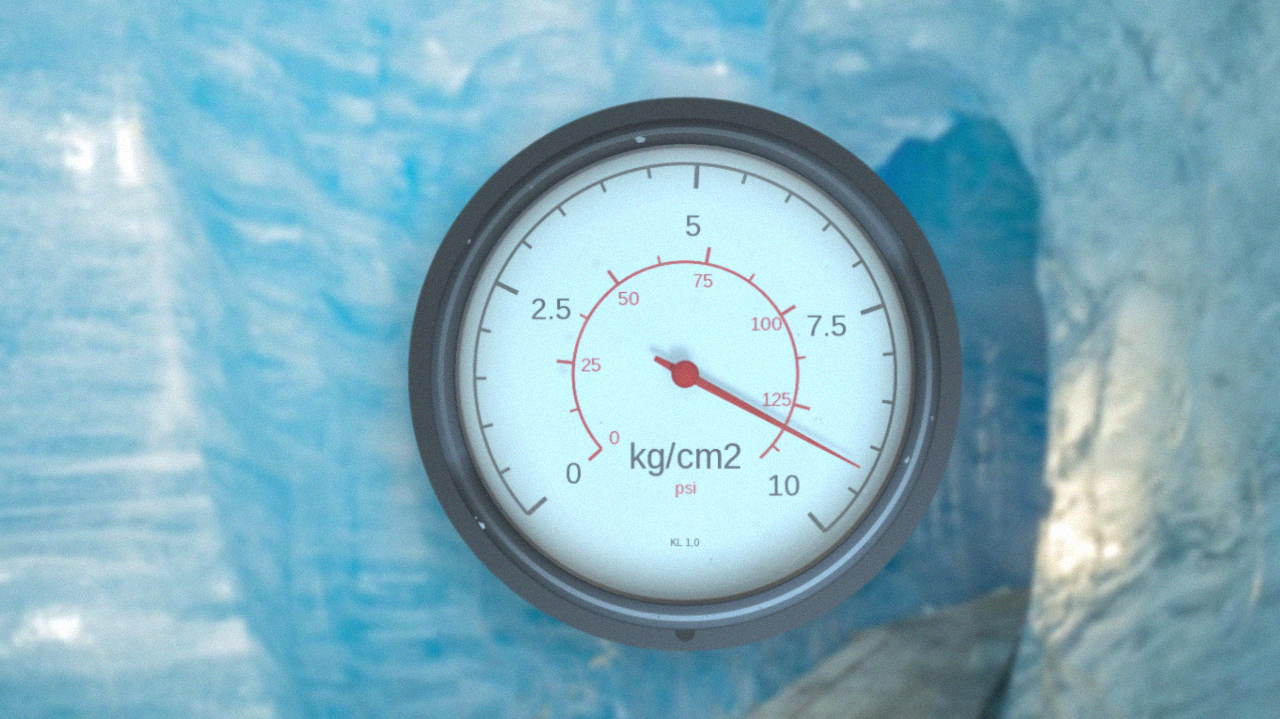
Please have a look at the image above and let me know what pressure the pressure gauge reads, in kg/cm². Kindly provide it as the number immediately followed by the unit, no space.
9.25kg/cm²
